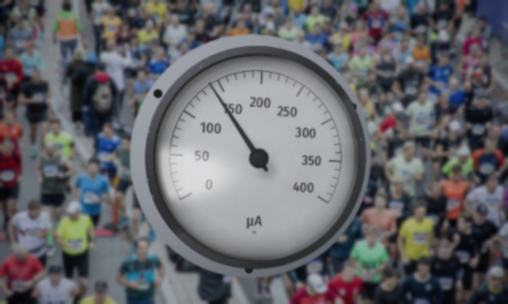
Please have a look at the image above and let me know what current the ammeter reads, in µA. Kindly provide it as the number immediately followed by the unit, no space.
140µA
